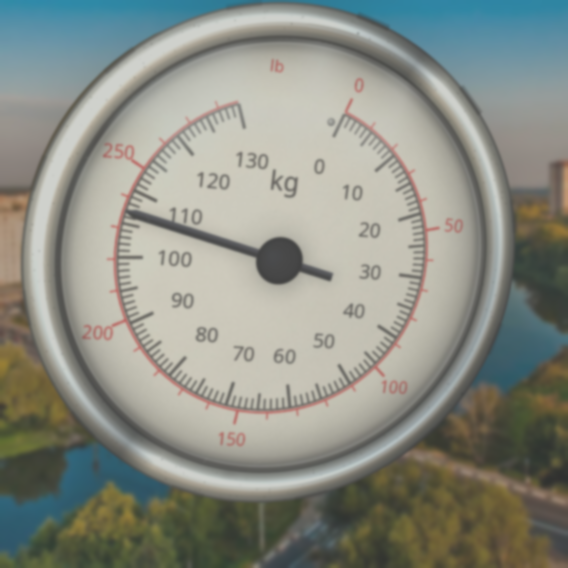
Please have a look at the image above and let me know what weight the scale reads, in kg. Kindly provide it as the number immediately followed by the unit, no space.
107kg
